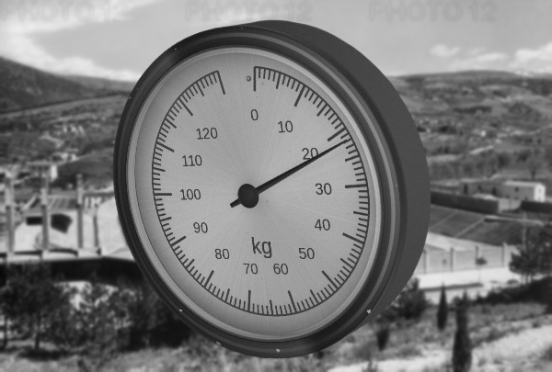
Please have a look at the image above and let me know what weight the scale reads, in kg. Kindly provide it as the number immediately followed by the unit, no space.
22kg
